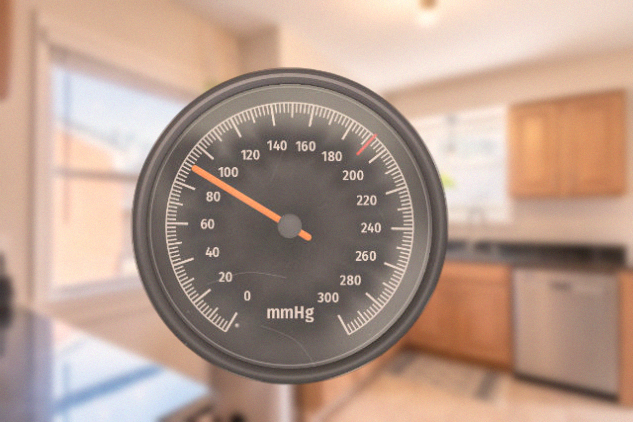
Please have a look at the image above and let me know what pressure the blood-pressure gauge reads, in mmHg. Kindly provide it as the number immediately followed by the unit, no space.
90mmHg
